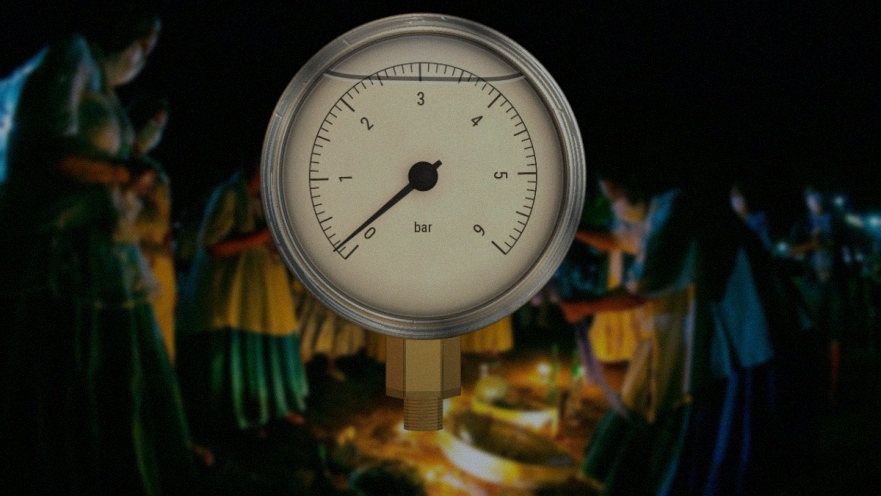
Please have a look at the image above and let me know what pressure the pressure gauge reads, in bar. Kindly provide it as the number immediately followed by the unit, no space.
0.15bar
